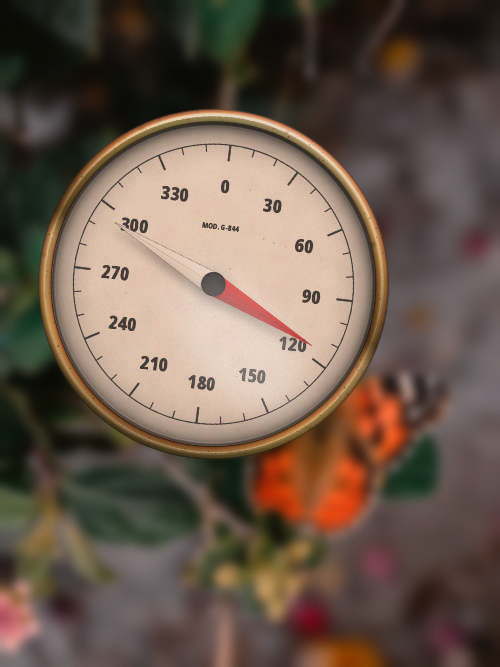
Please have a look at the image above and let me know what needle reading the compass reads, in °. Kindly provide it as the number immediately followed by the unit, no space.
115°
